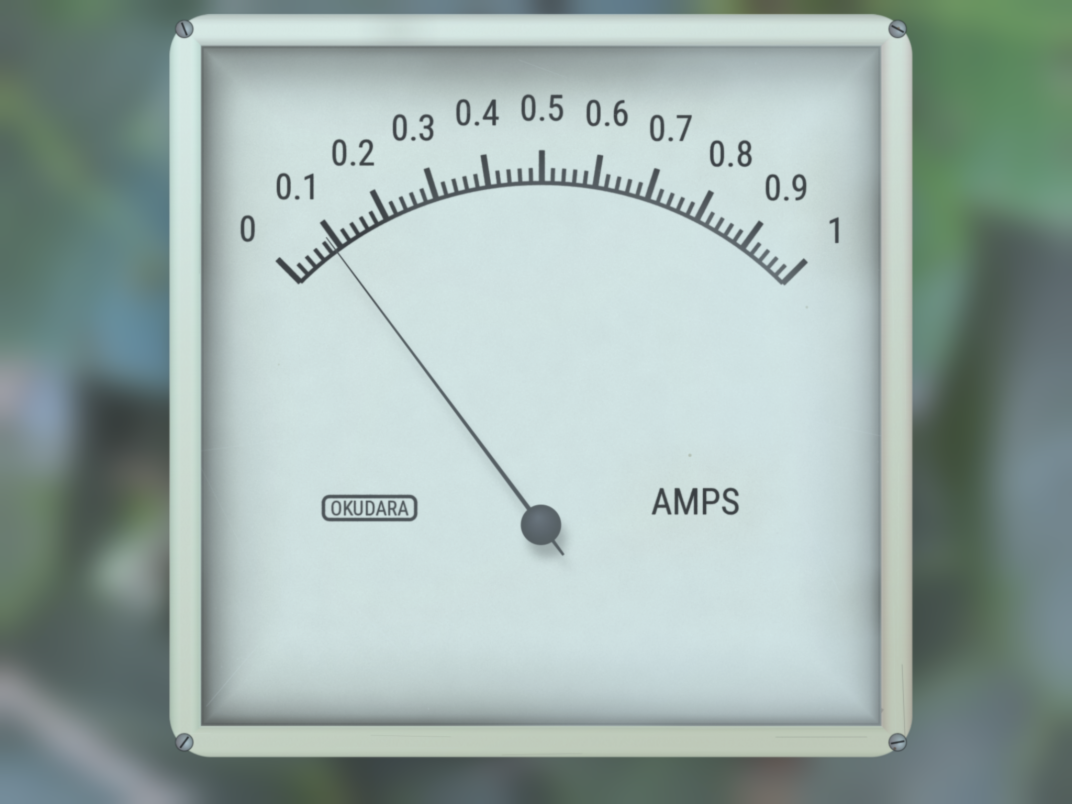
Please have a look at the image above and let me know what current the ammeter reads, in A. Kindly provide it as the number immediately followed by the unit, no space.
0.09A
